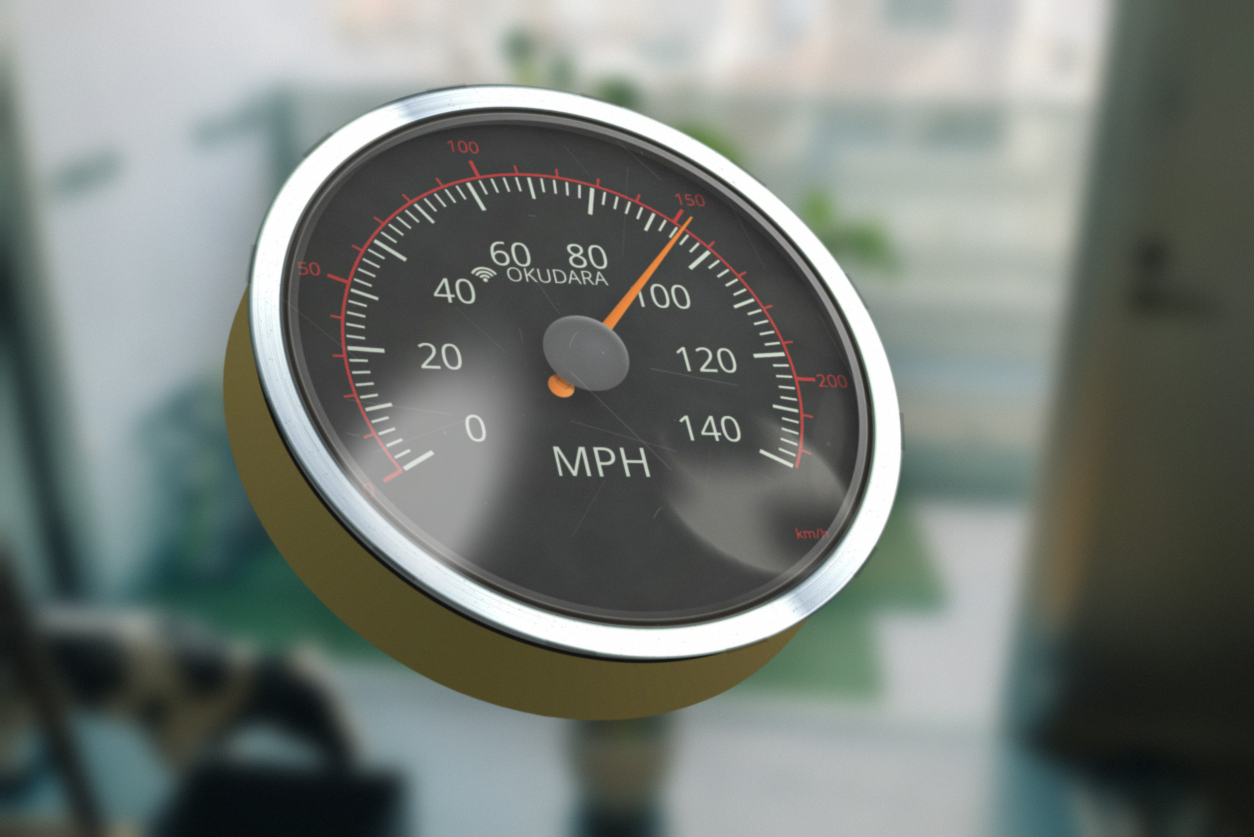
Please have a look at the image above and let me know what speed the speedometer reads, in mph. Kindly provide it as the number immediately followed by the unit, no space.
95mph
